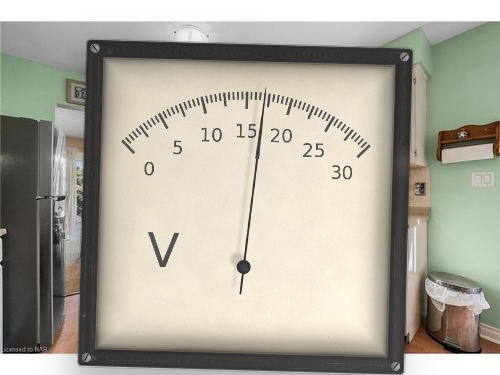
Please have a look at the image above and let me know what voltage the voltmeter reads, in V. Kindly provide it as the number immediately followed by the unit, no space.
17V
